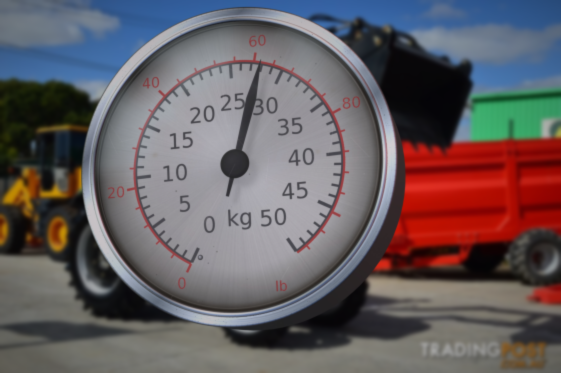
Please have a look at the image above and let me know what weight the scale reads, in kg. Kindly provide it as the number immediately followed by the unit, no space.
28kg
